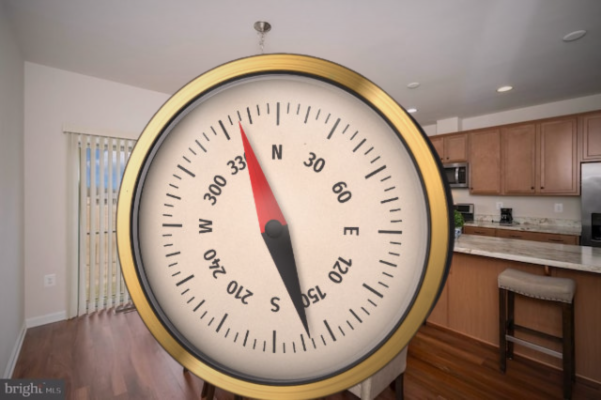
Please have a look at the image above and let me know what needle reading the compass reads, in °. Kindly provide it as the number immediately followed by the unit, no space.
340°
